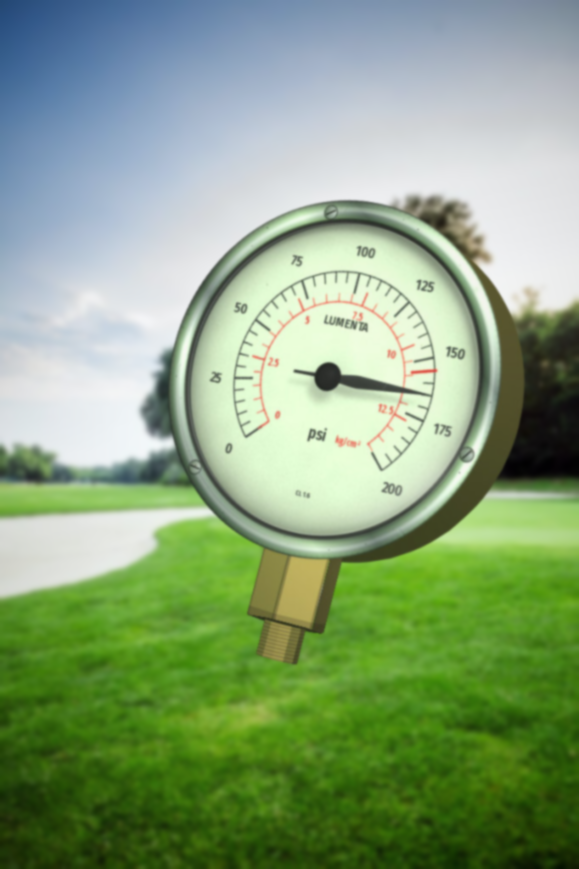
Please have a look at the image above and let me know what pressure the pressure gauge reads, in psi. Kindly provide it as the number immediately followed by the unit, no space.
165psi
